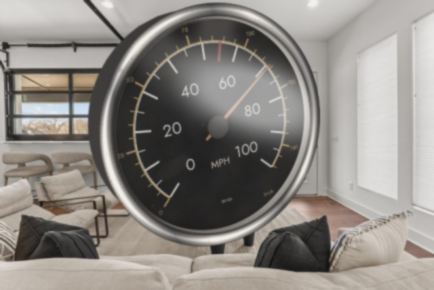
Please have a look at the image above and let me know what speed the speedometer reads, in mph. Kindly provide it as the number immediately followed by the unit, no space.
70mph
